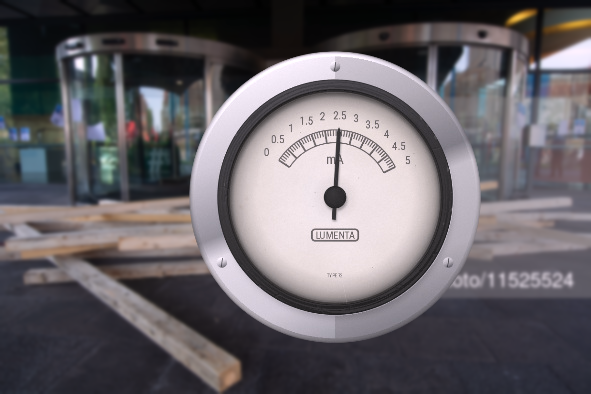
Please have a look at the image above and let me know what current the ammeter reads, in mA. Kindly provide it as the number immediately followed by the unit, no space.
2.5mA
